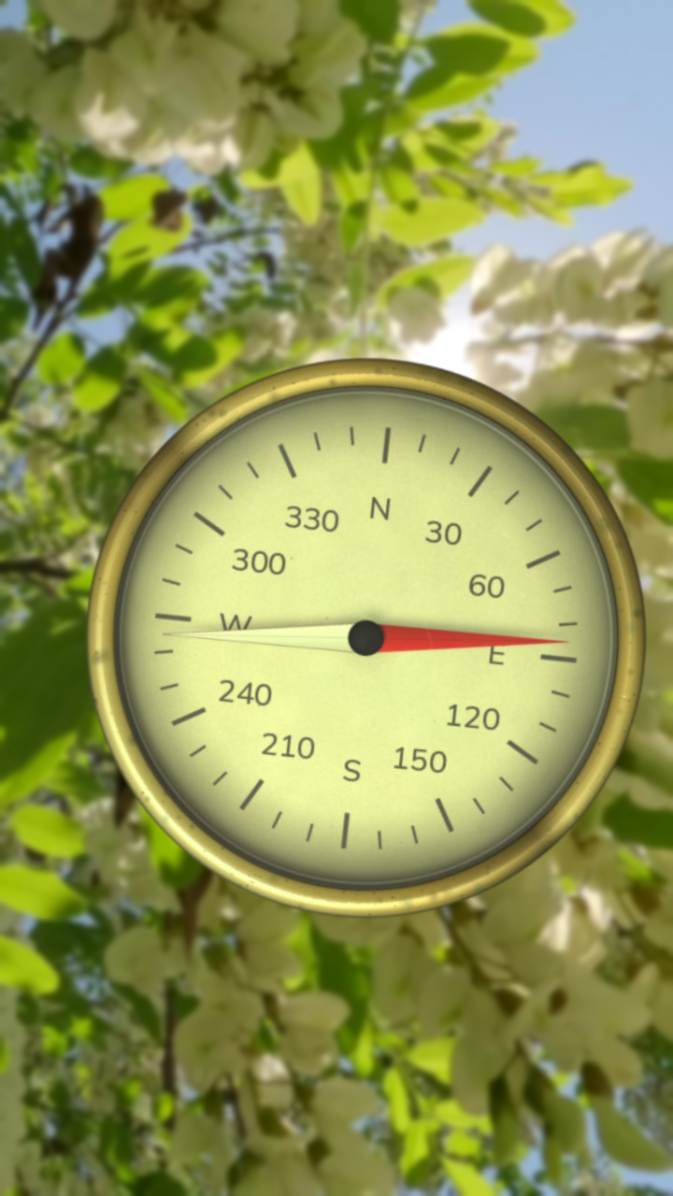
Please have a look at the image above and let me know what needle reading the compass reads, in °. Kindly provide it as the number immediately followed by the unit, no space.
85°
